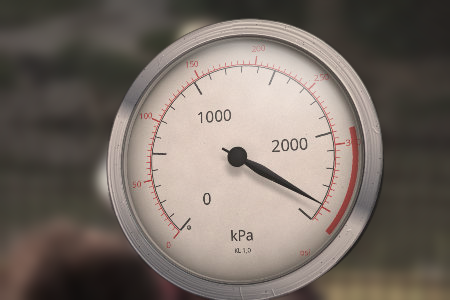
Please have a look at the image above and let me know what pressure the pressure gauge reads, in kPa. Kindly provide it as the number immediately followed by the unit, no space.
2400kPa
